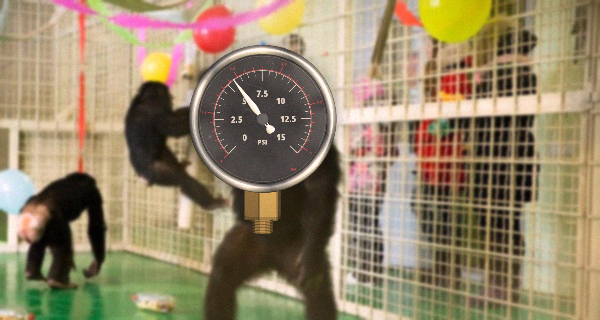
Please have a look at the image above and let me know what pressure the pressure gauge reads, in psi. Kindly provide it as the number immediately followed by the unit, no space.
5.5psi
